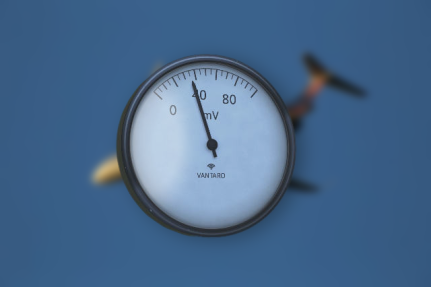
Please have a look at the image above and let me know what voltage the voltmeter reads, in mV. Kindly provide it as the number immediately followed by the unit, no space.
35mV
